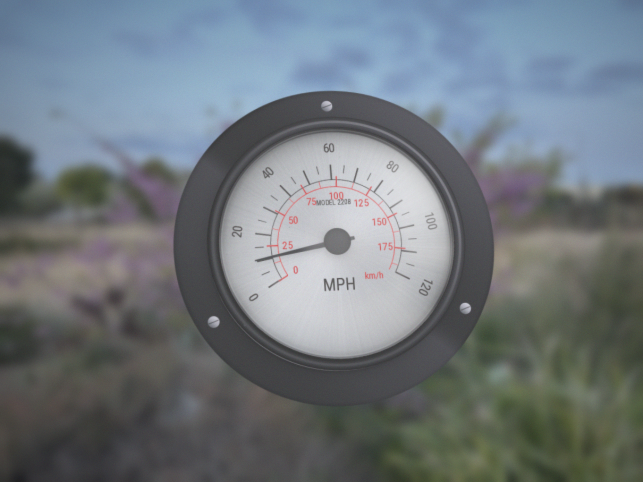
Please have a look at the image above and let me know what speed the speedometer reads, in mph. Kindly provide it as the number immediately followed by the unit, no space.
10mph
